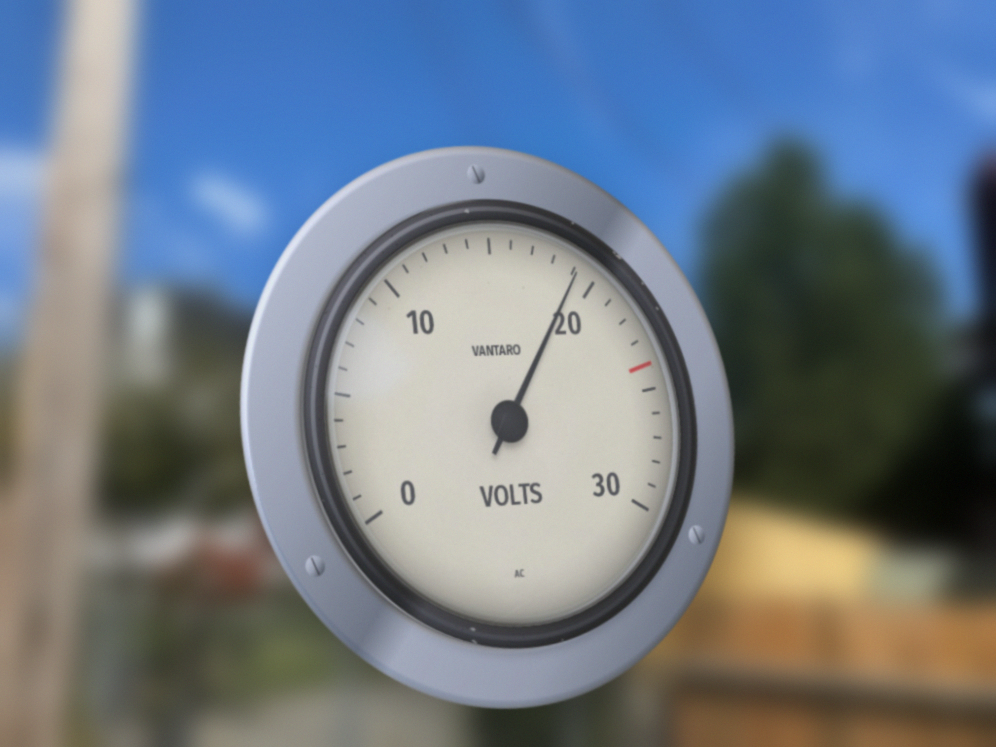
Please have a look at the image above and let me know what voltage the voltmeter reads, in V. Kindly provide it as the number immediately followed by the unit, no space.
19V
